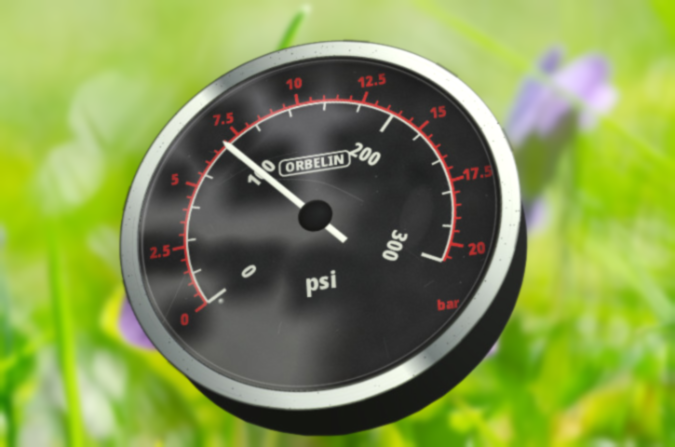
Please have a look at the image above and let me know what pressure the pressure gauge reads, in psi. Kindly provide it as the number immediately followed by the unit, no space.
100psi
